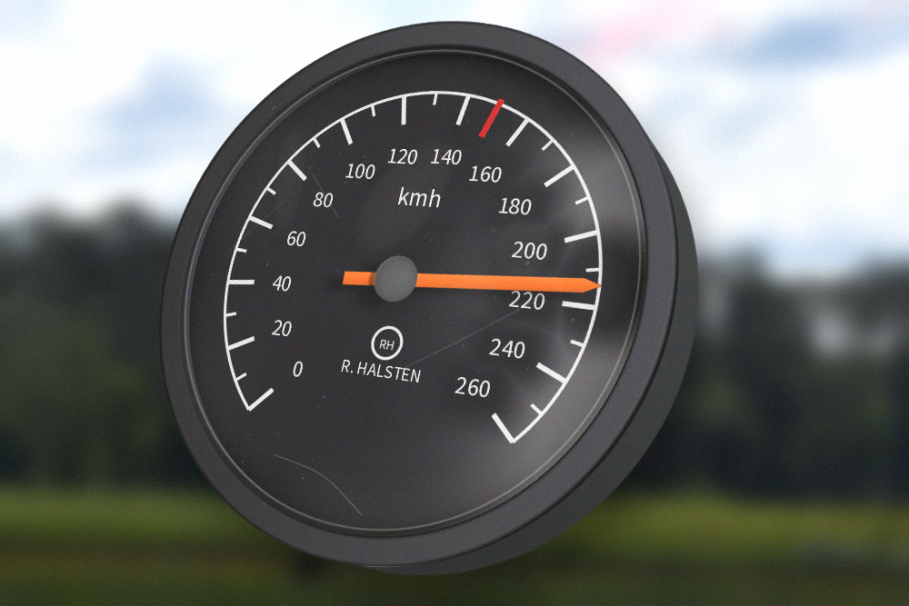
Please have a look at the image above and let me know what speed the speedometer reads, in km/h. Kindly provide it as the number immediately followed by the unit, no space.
215km/h
